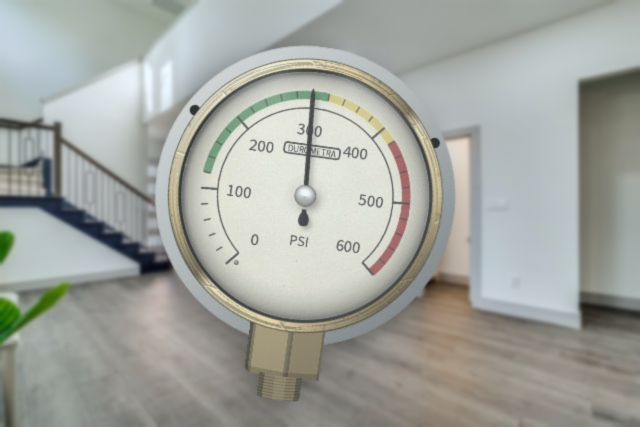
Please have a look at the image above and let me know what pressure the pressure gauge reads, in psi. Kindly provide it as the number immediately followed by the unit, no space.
300psi
